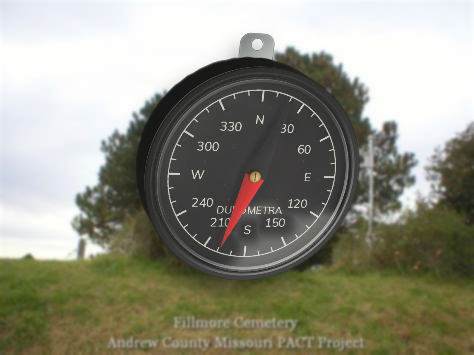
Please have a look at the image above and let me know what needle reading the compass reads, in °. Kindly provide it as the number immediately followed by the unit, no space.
200°
